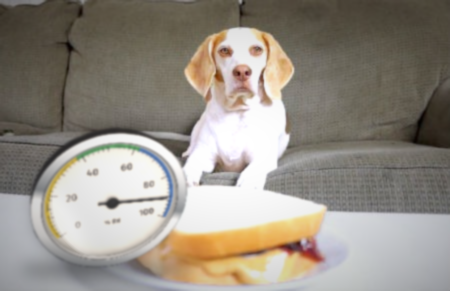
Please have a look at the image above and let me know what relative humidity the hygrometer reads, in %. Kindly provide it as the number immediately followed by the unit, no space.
90%
